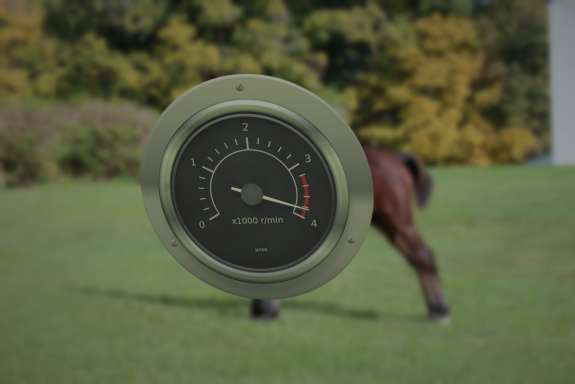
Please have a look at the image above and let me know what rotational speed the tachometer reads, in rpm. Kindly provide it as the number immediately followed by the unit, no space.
3800rpm
